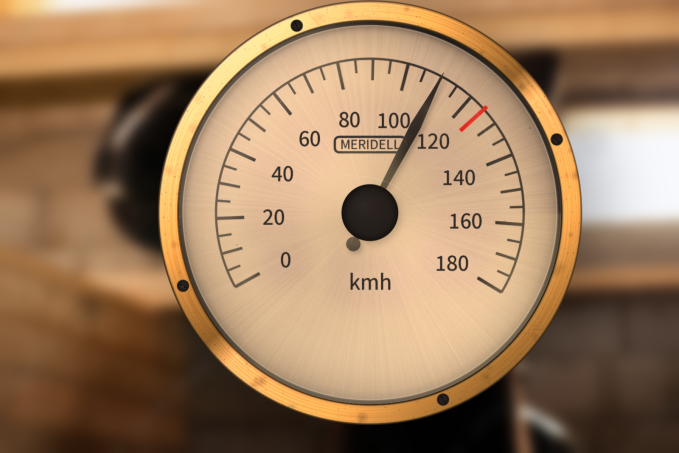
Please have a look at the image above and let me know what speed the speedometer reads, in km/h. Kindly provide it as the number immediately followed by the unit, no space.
110km/h
